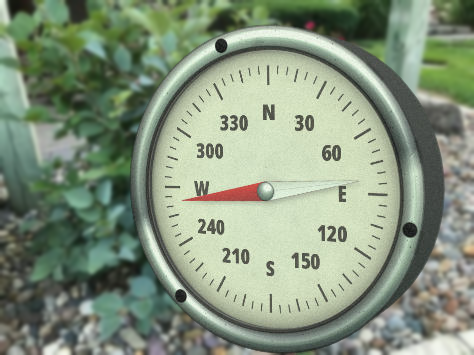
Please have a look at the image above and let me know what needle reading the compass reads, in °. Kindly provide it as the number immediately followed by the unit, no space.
262.5°
